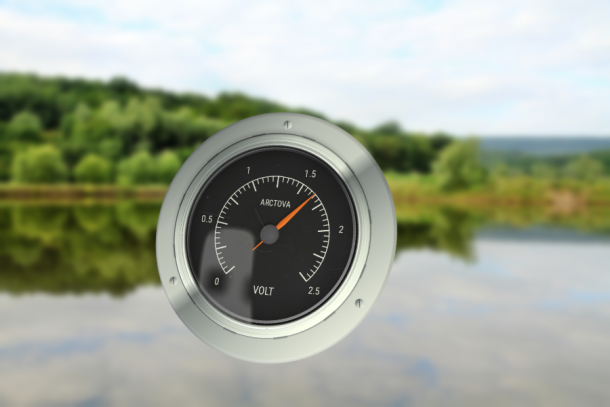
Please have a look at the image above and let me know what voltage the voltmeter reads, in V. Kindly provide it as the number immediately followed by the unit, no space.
1.65V
